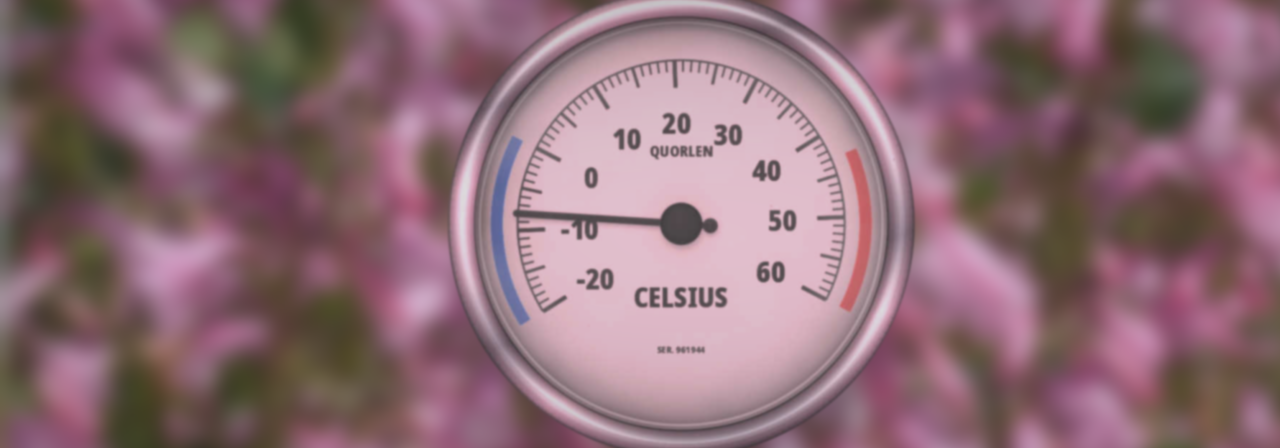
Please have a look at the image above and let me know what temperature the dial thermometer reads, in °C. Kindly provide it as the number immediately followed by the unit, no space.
-8°C
